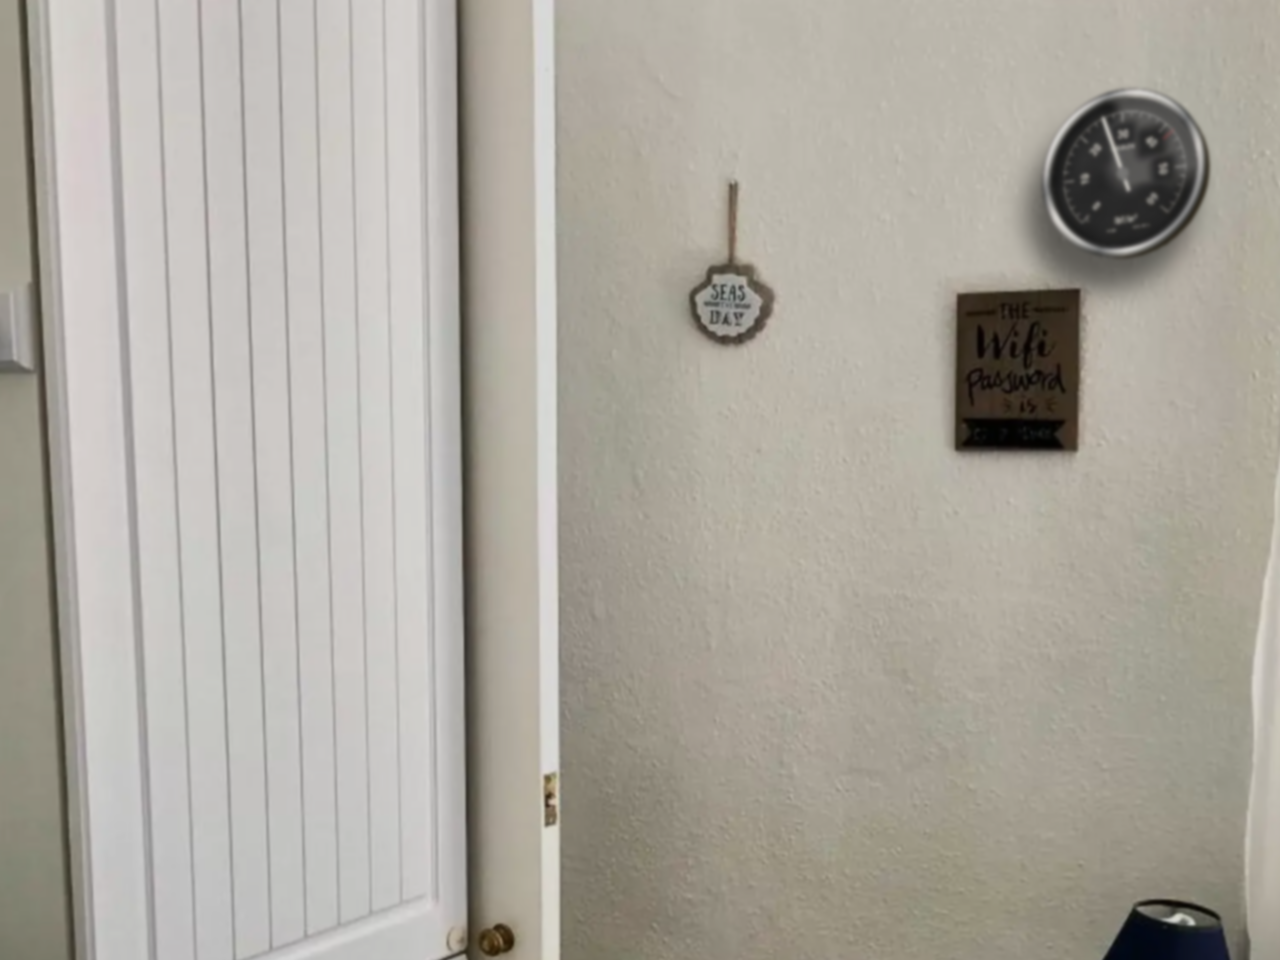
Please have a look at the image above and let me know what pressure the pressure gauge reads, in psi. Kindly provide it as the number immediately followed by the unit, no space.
26psi
